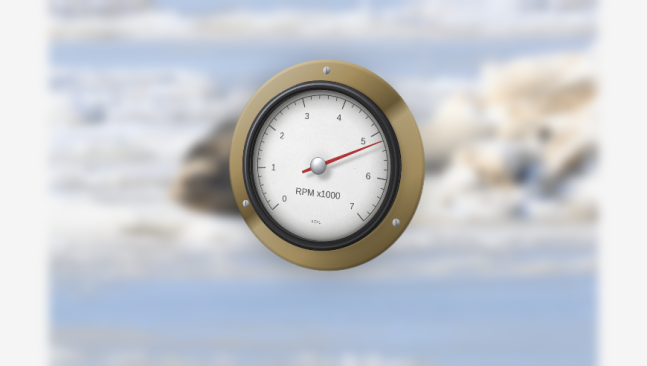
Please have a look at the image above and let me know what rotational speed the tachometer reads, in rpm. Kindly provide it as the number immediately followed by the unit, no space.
5200rpm
